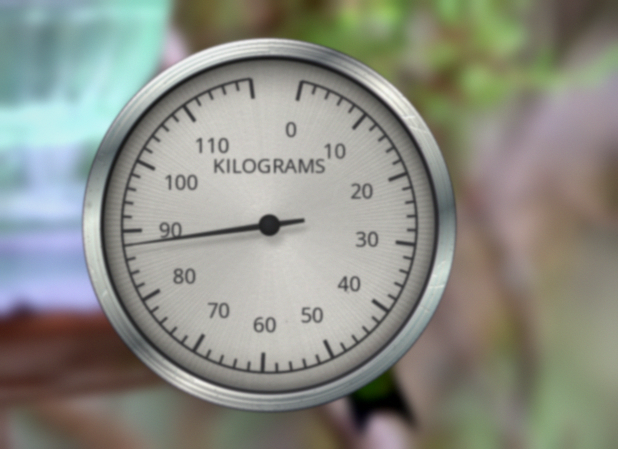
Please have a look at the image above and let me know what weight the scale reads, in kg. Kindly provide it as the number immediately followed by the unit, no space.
88kg
